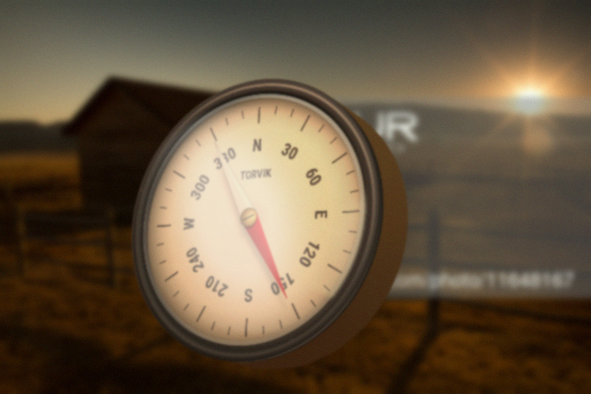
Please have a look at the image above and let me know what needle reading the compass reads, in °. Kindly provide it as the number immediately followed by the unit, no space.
150°
